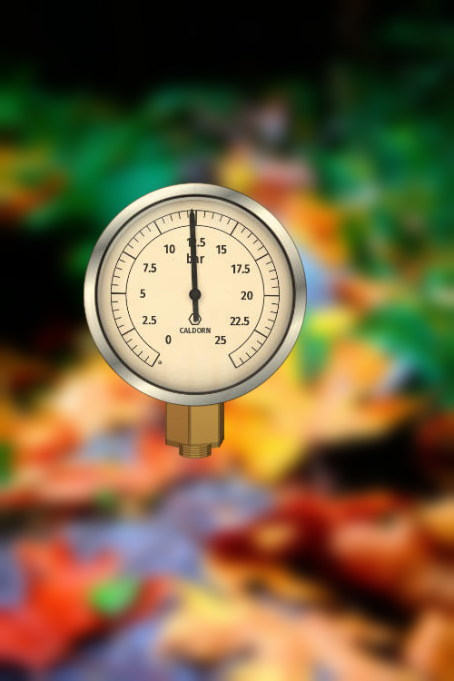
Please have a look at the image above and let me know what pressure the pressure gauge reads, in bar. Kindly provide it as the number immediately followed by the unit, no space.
12.25bar
